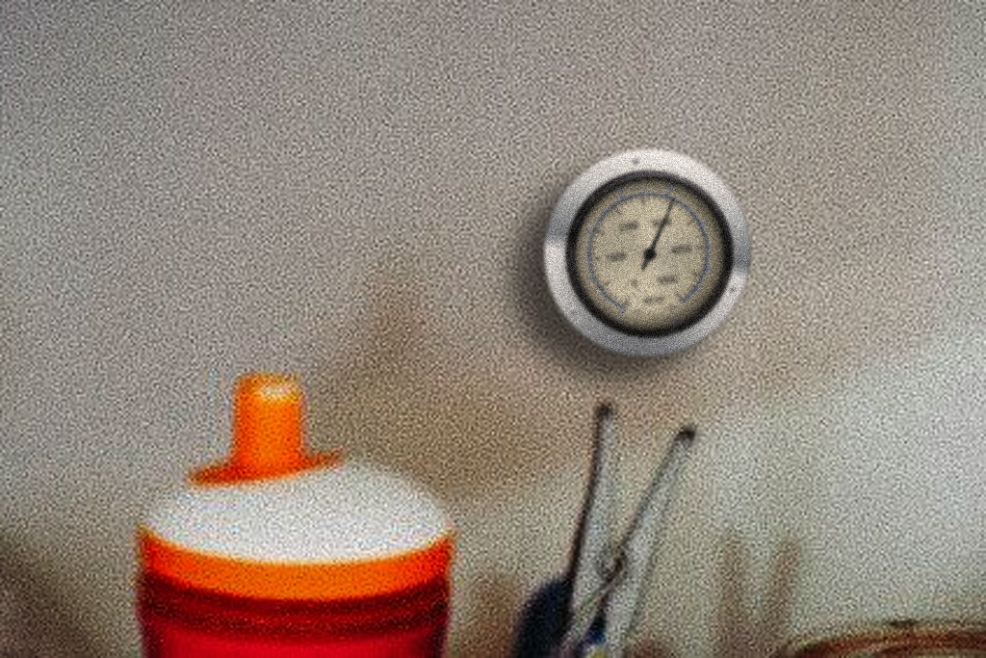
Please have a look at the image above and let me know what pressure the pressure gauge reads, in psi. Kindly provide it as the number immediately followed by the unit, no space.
3000psi
